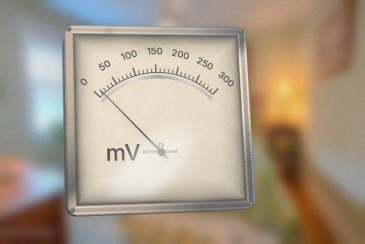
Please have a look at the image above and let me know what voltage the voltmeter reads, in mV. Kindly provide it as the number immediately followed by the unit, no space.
10mV
